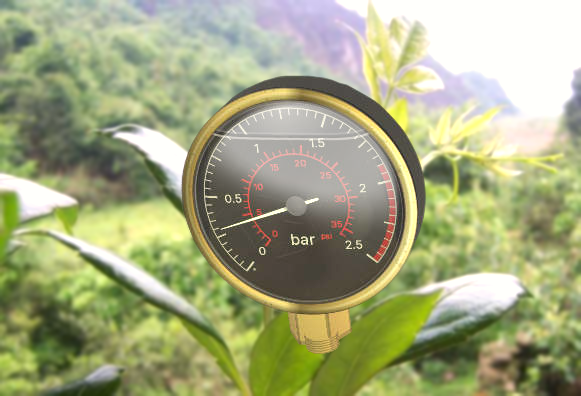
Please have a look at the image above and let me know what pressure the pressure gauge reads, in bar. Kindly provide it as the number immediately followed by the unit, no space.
0.3bar
